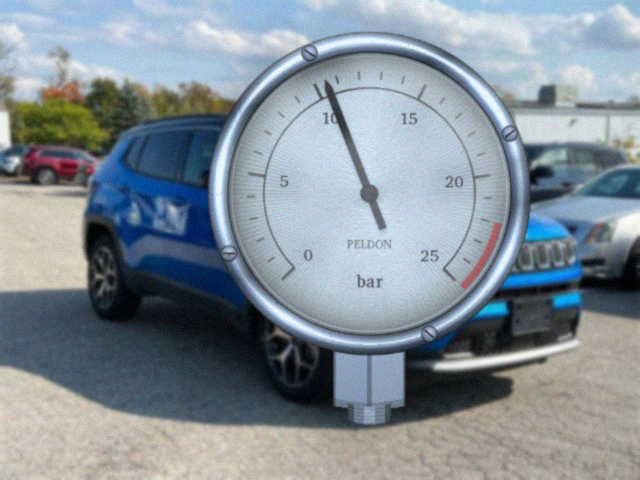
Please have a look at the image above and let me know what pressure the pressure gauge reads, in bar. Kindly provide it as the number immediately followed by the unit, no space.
10.5bar
